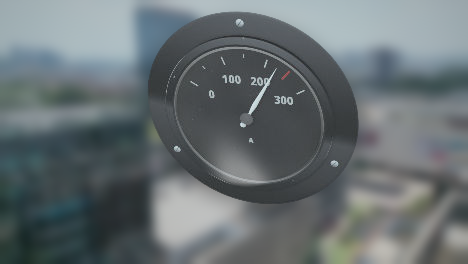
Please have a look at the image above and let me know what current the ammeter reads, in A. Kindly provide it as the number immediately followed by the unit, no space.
225A
